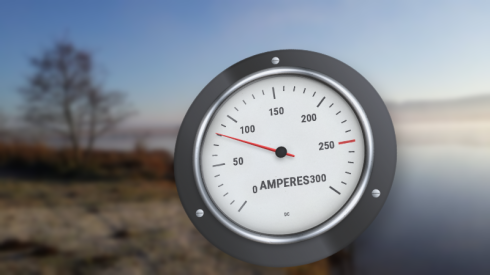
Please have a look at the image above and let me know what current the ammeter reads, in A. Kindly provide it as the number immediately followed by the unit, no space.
80A
